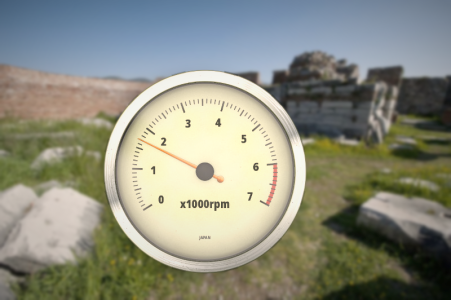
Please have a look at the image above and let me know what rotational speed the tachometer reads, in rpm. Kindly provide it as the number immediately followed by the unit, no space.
1700rpm
